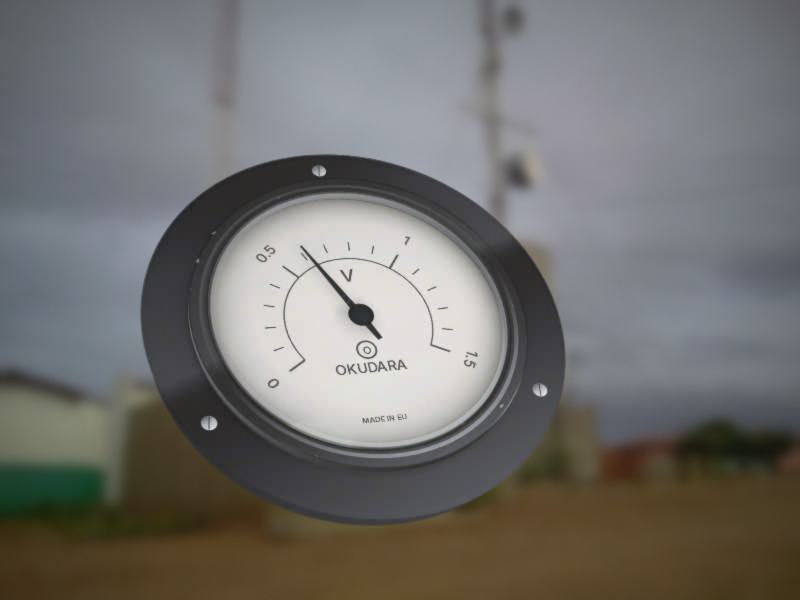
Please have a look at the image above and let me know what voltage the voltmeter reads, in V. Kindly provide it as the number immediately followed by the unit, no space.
0.6V
